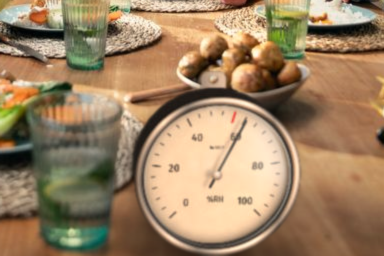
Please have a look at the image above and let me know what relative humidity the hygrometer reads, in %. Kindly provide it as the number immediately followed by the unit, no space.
60%
